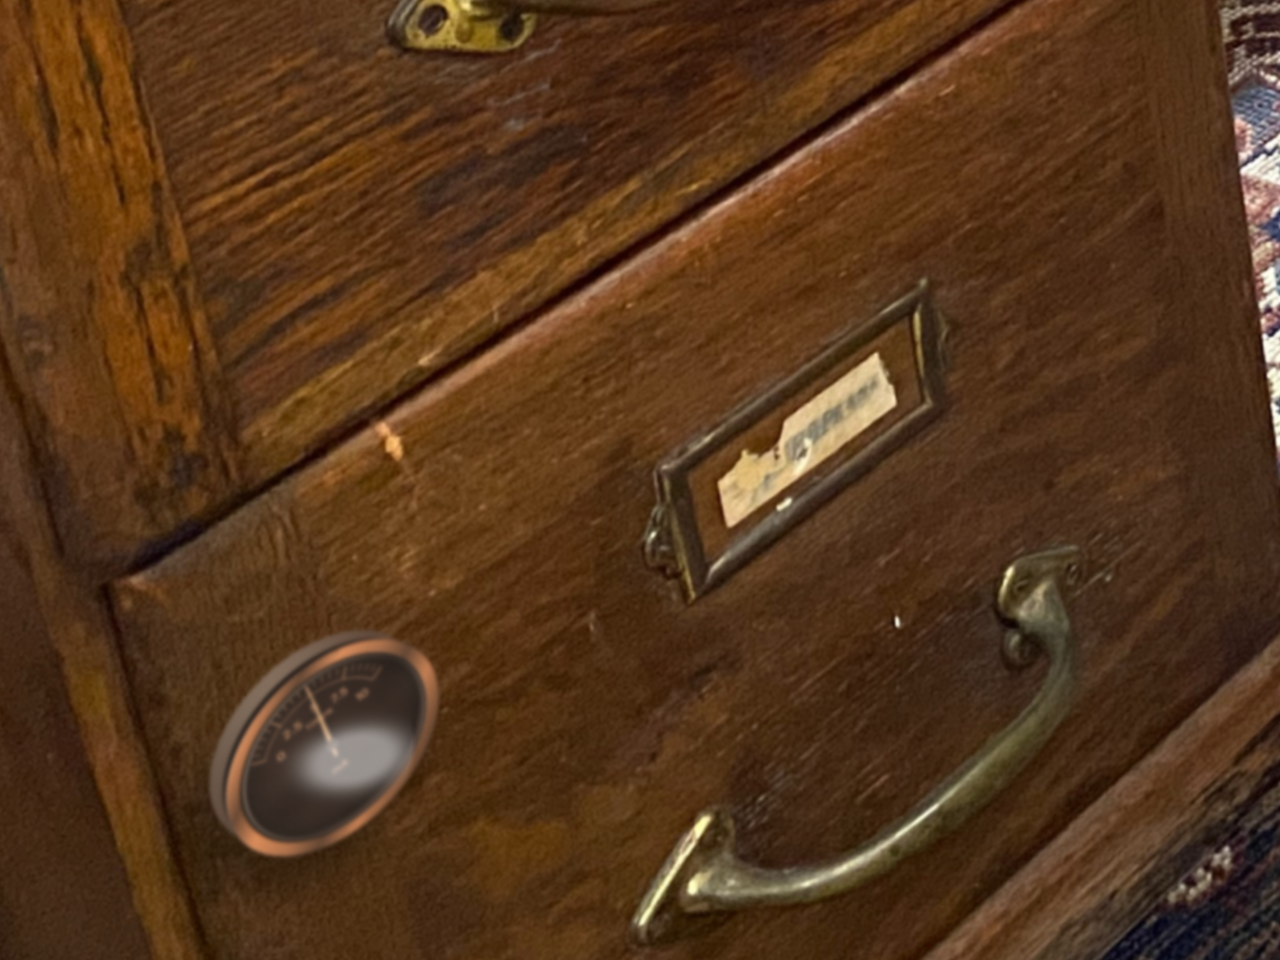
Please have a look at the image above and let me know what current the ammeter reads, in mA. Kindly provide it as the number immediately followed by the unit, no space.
5mA
